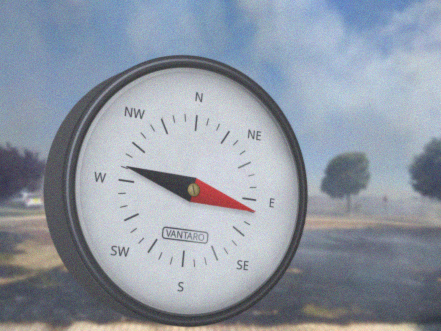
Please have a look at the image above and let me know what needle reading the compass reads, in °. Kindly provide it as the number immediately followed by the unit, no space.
100°
